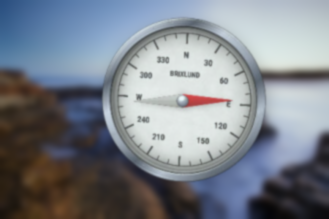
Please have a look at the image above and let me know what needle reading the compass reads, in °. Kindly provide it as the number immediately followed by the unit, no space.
85°
